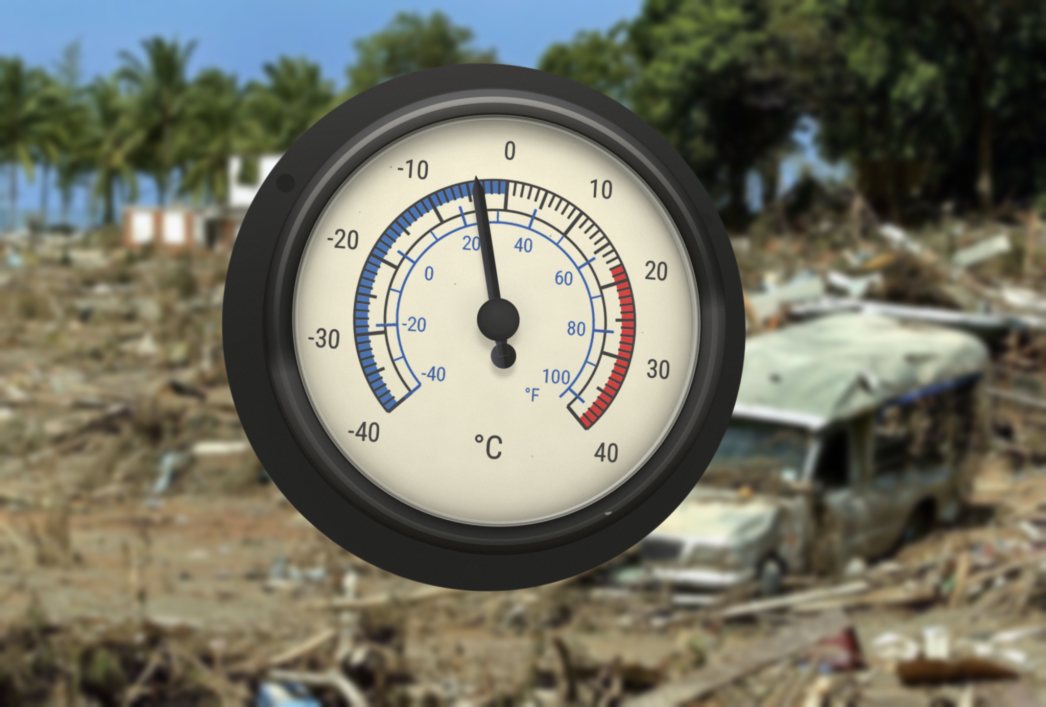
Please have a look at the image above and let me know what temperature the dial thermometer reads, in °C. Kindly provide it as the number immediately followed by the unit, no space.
-4°C
